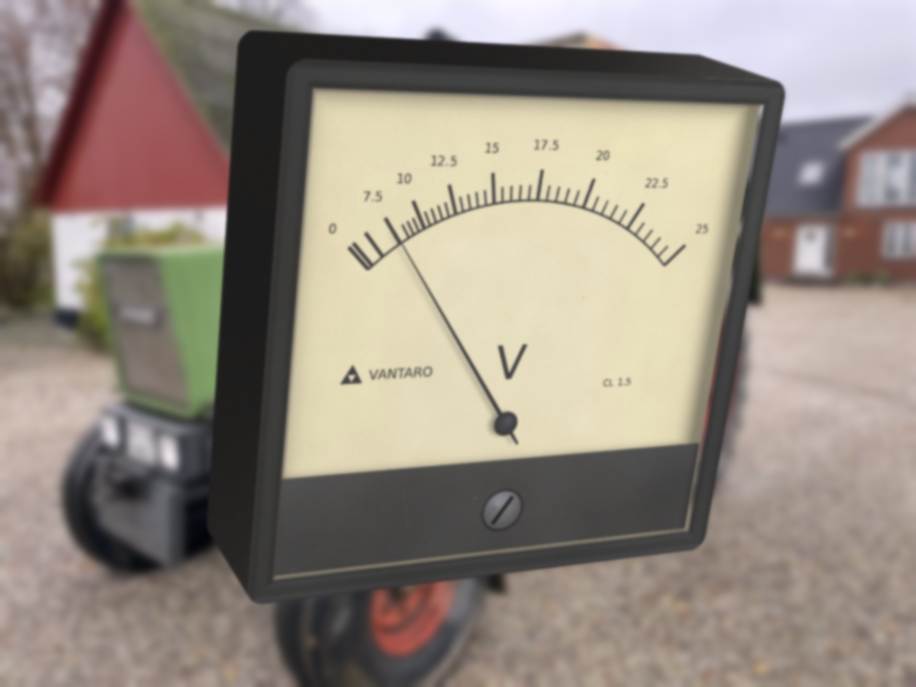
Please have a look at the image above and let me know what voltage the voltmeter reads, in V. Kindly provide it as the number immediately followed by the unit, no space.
7.5V
